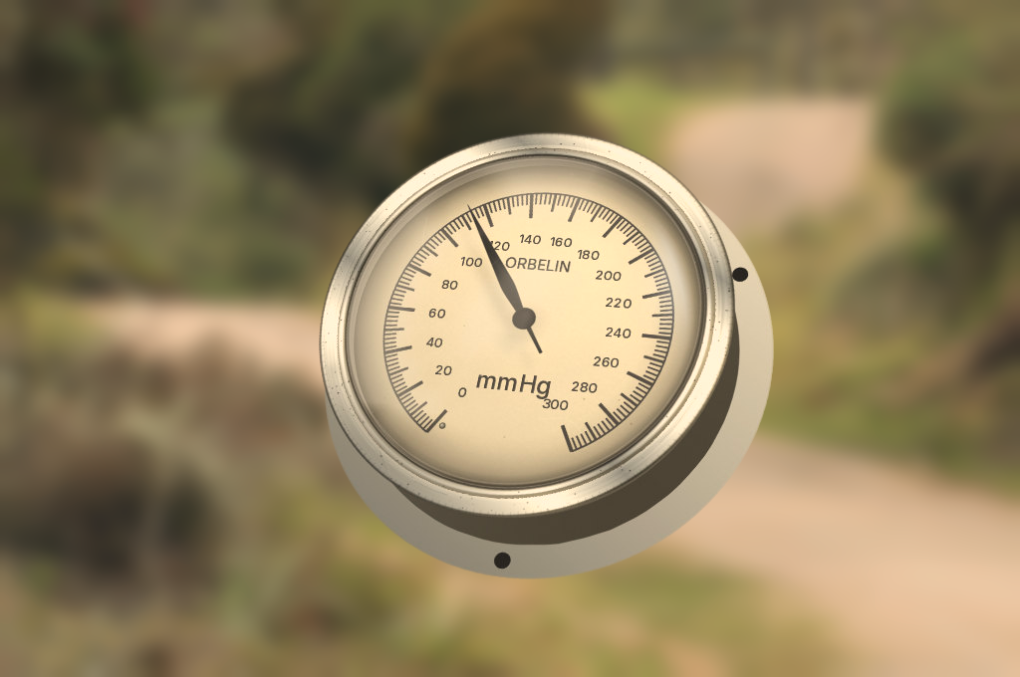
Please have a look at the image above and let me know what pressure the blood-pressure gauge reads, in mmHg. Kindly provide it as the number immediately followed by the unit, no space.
114mmHg
